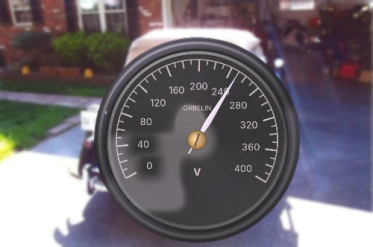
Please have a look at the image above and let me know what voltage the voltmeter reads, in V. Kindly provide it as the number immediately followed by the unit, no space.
250V
